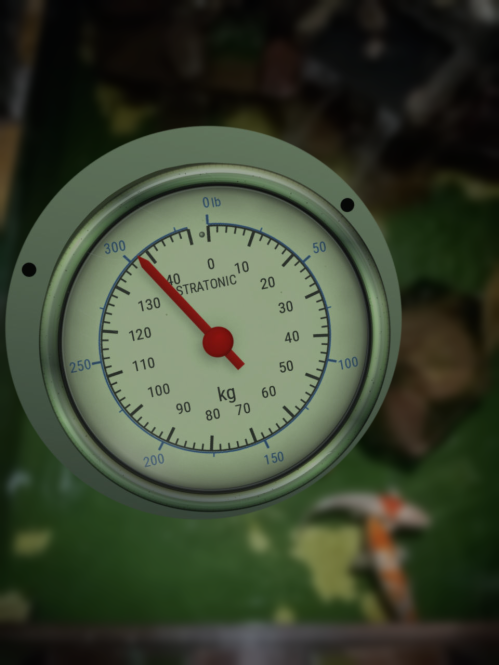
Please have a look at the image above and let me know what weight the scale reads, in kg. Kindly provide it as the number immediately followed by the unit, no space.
138kg
